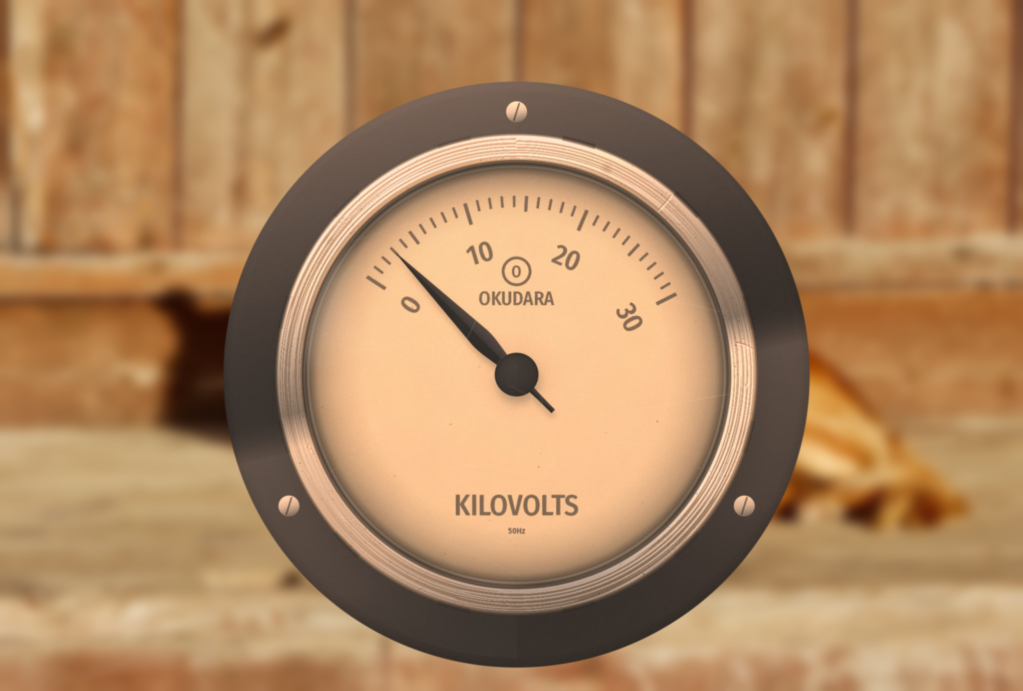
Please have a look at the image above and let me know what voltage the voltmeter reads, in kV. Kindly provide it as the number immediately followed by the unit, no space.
3kV
